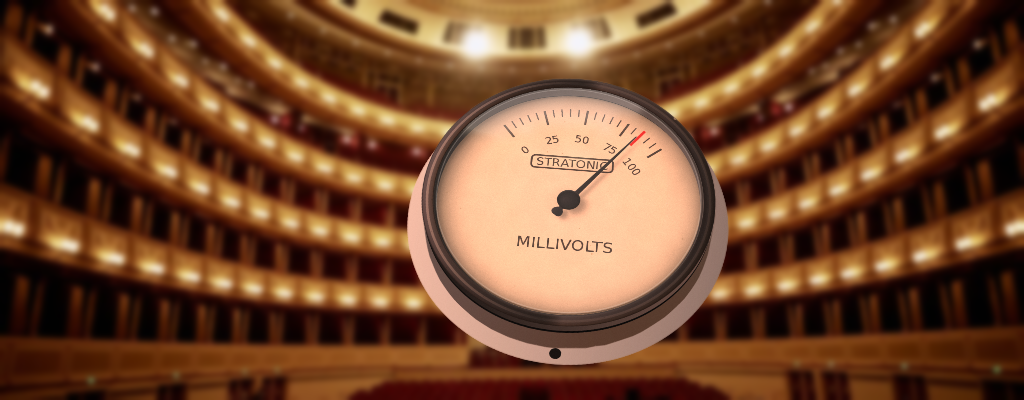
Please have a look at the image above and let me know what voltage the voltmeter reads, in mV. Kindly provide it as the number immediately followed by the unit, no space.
85mV
